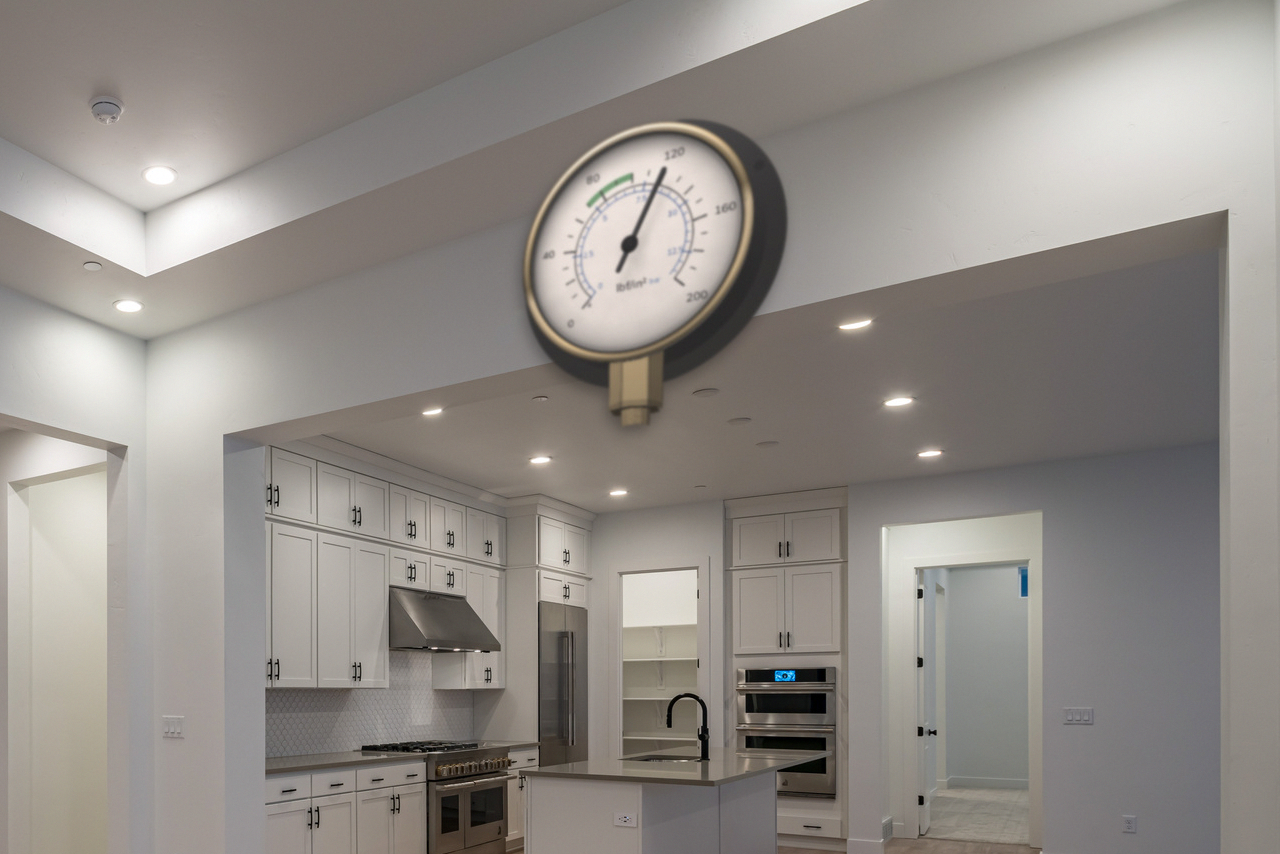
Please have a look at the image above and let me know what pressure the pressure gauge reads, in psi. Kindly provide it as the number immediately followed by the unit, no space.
120psi
